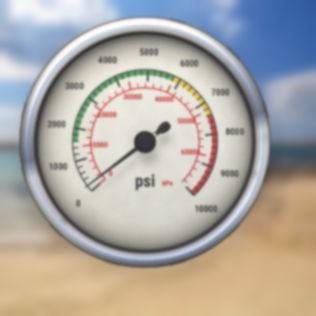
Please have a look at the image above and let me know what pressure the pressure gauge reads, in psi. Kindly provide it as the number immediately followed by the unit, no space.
200psi
